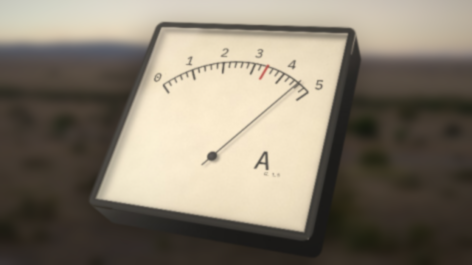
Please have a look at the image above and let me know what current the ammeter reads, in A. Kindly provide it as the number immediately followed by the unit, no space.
4.6A
